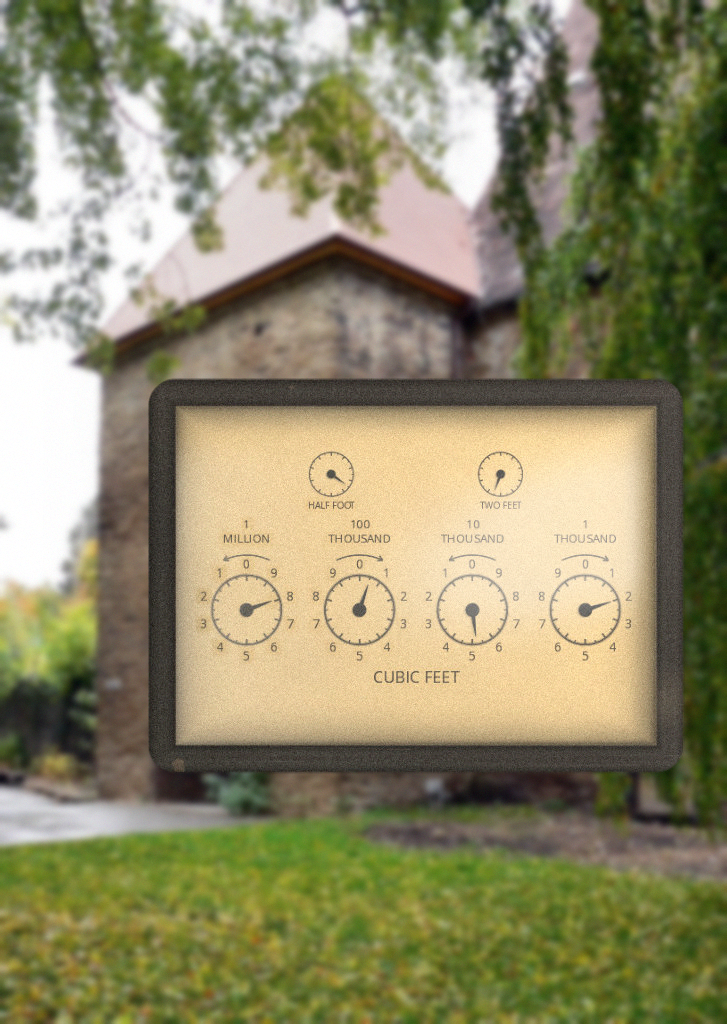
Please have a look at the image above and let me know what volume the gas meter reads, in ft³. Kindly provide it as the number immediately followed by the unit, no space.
805200ft³
